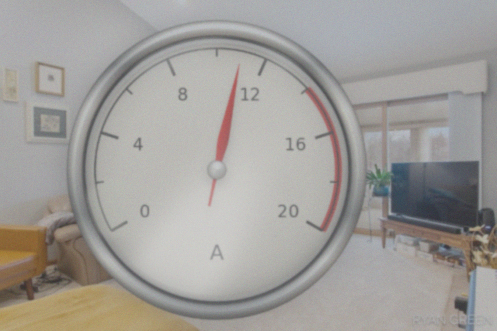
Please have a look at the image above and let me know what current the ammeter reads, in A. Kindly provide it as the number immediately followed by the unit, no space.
11A
